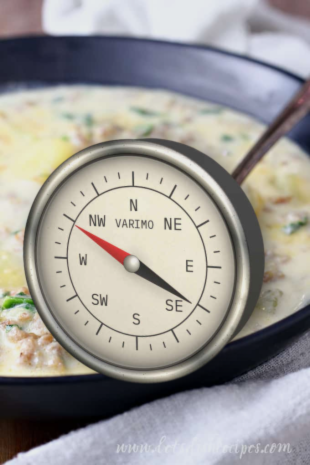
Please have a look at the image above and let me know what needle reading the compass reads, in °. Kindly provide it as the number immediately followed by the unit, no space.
300°
